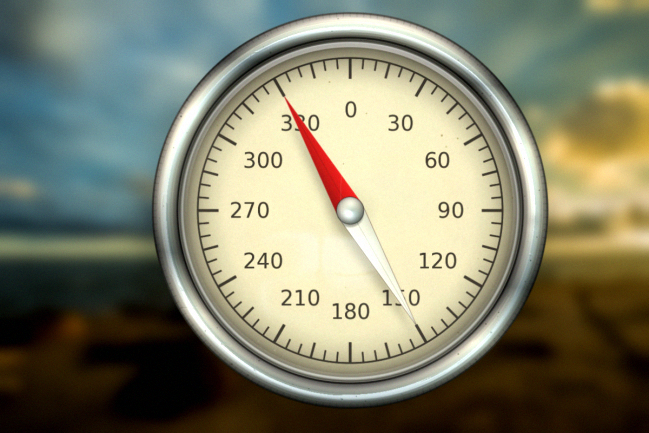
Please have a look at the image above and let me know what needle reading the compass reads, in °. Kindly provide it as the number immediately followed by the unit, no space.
330°
